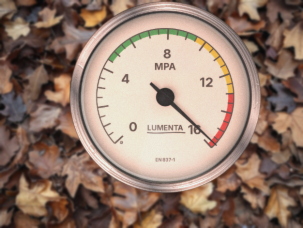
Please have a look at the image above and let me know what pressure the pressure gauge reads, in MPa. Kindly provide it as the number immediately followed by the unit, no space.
15.75MPa
